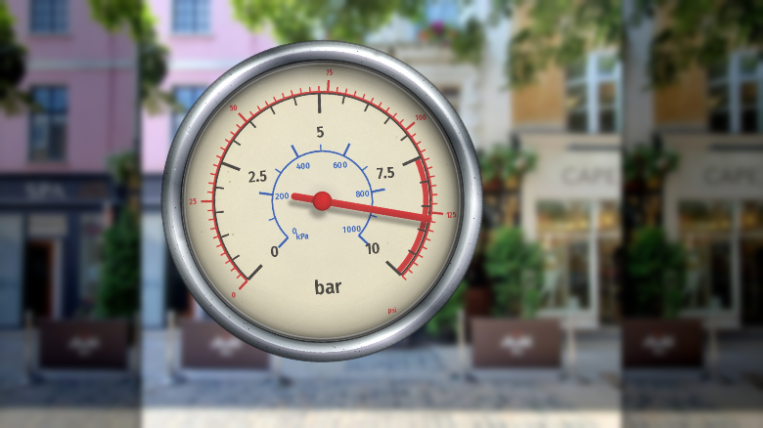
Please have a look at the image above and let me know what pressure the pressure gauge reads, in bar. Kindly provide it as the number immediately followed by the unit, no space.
8.75bar
